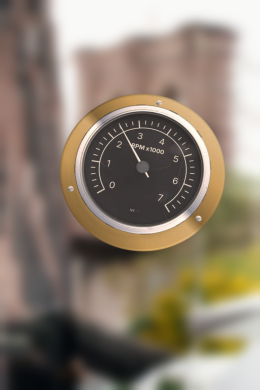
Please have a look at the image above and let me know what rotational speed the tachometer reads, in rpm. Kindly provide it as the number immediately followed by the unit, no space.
2400rpm
